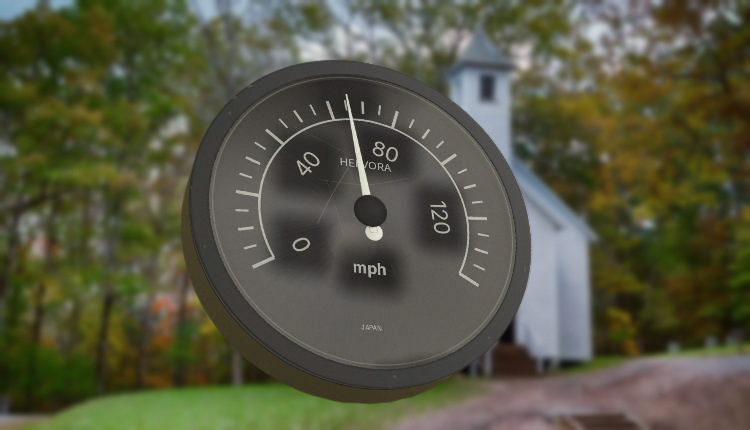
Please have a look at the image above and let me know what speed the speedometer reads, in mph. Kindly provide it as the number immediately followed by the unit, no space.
65mph
